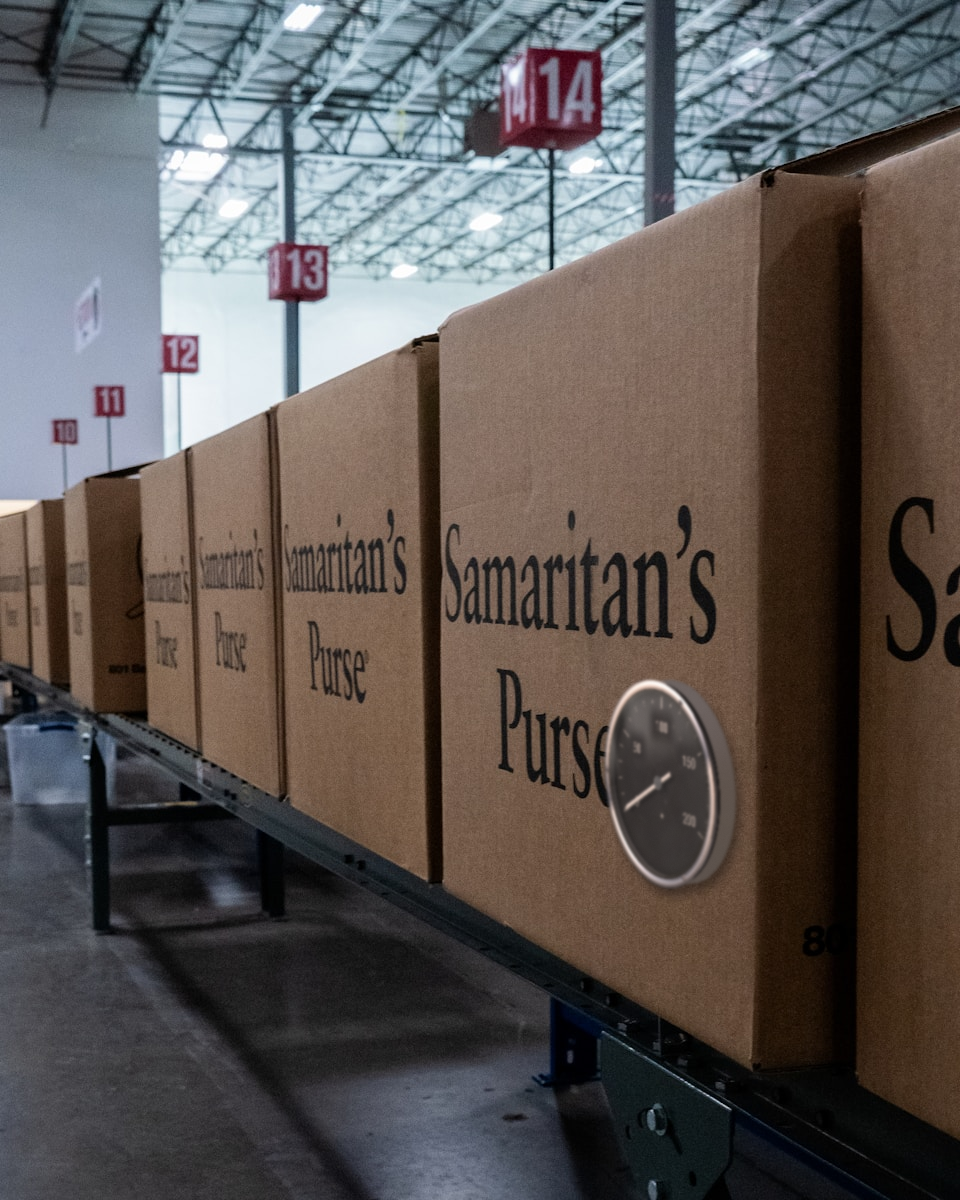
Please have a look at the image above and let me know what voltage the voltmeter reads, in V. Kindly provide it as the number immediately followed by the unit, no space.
0V
